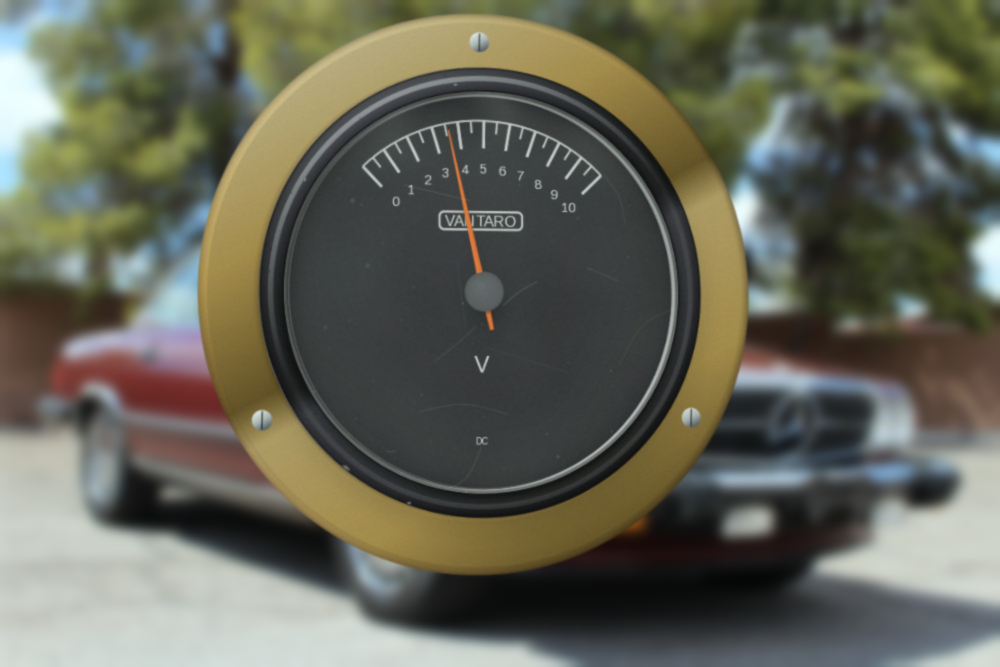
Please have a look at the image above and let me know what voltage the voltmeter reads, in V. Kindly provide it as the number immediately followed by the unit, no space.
3.5V
